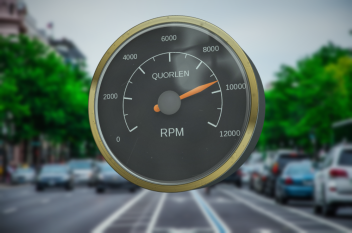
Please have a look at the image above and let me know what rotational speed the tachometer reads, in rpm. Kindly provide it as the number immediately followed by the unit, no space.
9500rpm
